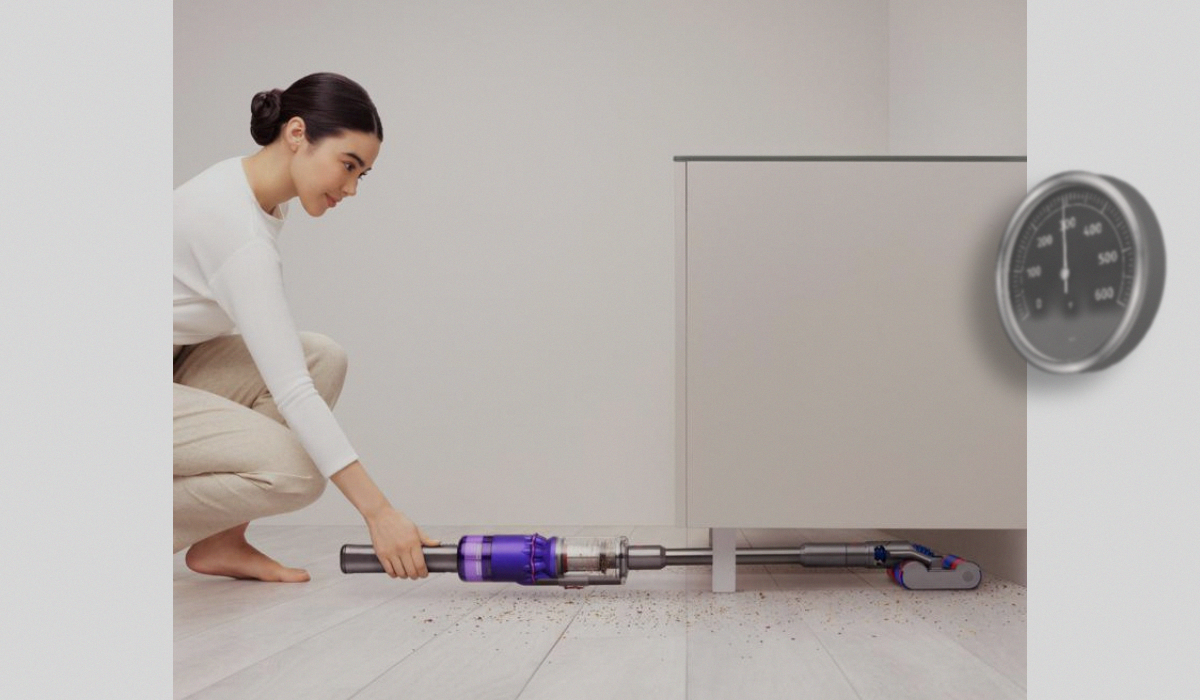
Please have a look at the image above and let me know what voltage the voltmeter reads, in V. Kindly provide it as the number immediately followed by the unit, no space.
300V
